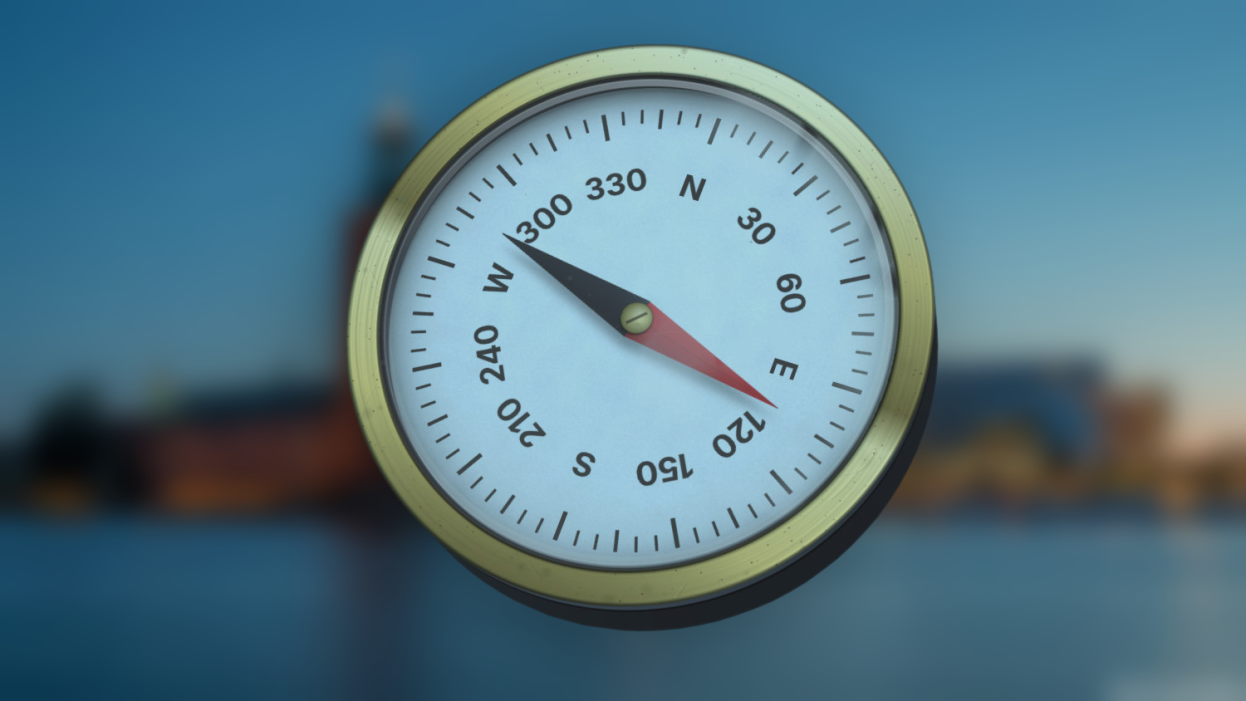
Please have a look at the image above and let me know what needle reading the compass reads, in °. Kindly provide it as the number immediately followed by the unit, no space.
105°
